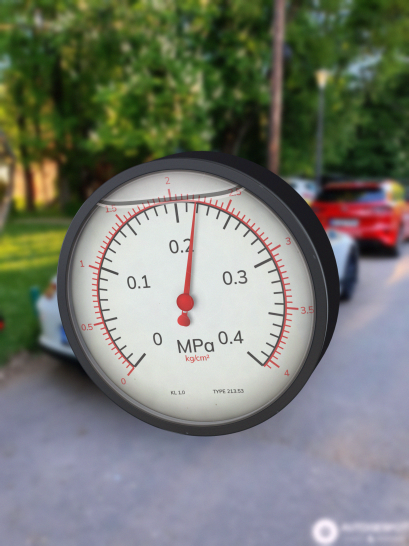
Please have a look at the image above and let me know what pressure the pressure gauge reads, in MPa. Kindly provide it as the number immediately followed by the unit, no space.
0.22MPa
